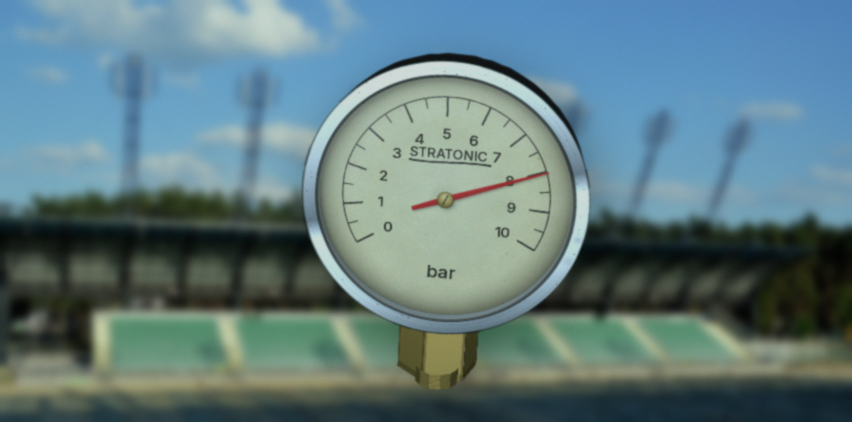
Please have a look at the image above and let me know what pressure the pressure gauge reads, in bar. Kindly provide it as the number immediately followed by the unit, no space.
8bar
